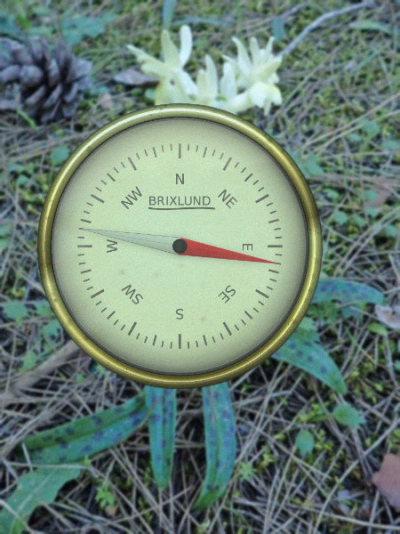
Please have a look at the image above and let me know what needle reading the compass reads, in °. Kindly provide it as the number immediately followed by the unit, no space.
100°
